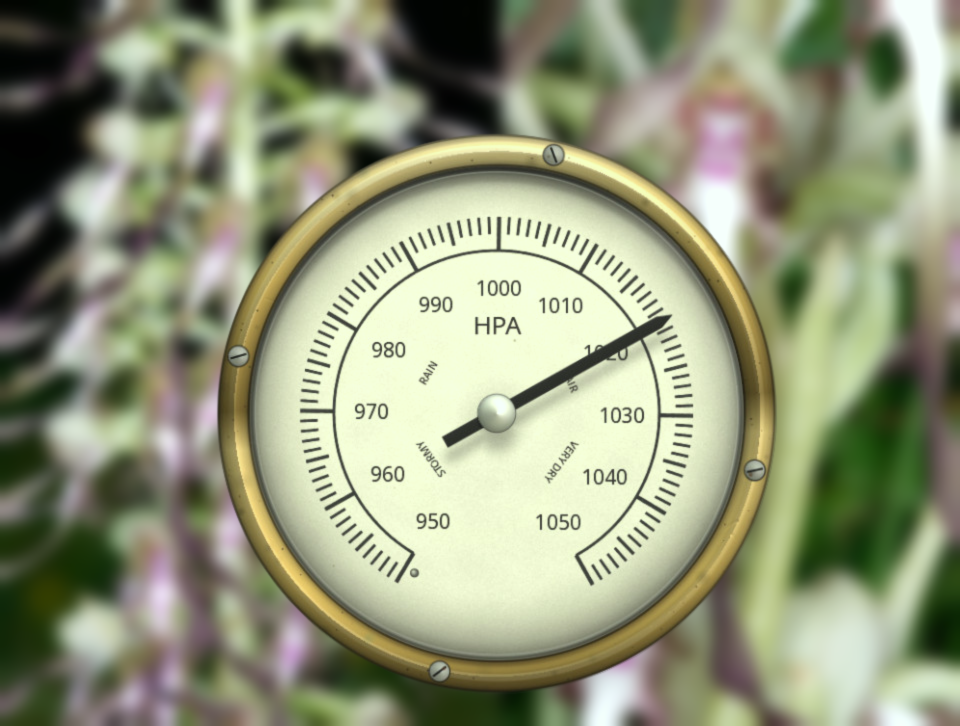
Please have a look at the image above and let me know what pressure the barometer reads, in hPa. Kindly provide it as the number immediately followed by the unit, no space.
1020hPa
